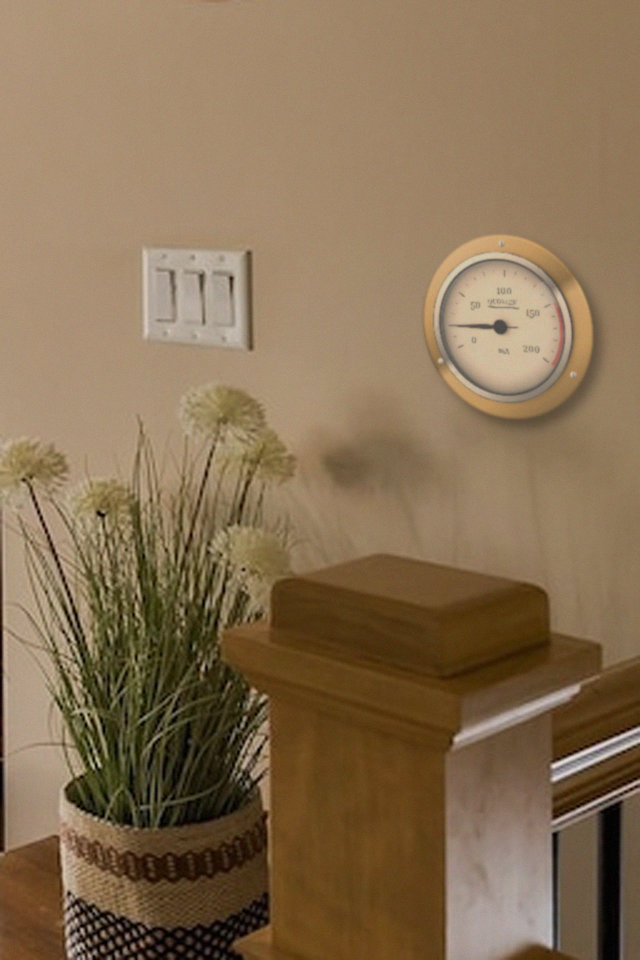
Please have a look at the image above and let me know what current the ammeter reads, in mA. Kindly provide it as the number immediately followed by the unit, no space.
20mA
